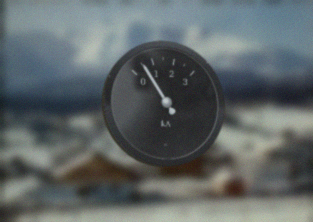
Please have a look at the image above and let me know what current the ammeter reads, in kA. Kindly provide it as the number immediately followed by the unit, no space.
0.5kA
